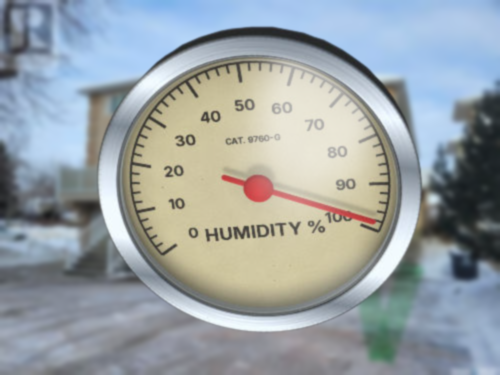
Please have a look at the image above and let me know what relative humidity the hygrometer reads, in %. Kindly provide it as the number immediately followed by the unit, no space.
98%
